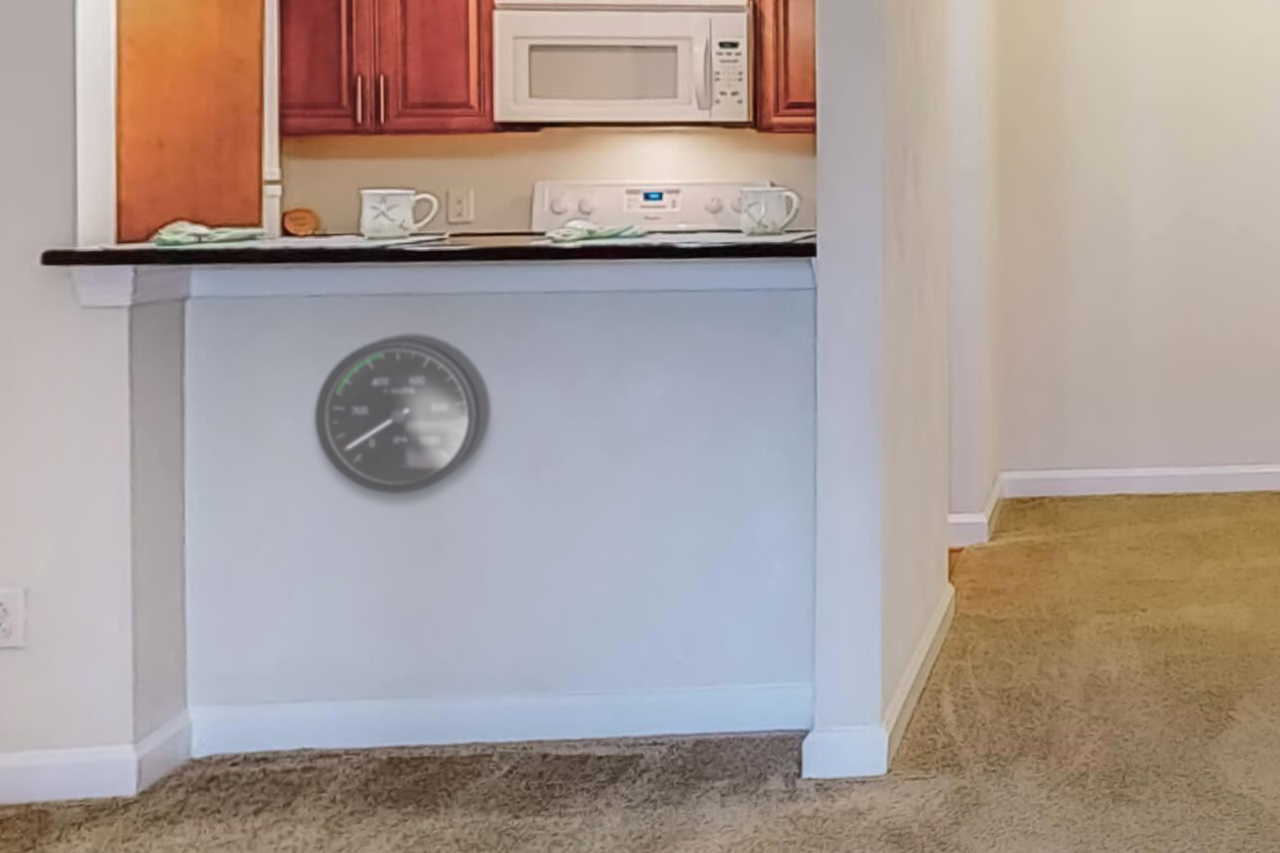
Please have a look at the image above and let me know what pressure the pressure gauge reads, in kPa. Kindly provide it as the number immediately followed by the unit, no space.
50kPa
